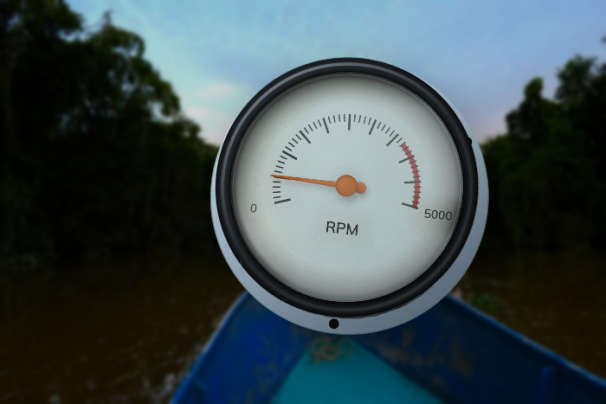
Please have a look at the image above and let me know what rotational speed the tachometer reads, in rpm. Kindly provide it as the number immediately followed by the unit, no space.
500rpm
